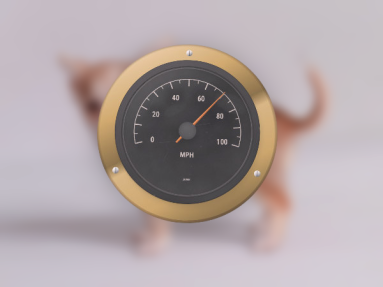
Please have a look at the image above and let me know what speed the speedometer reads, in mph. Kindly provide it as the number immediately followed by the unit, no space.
70mph
